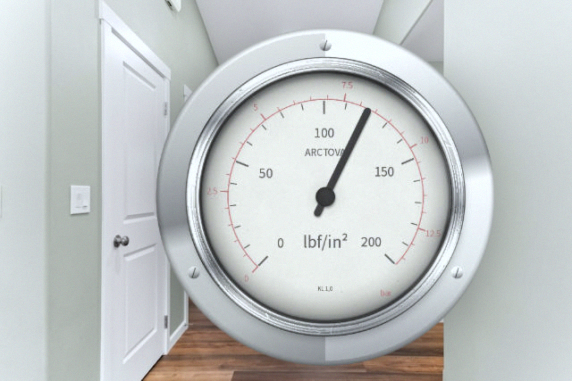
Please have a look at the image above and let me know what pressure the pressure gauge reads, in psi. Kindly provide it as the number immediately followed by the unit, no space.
120psi
